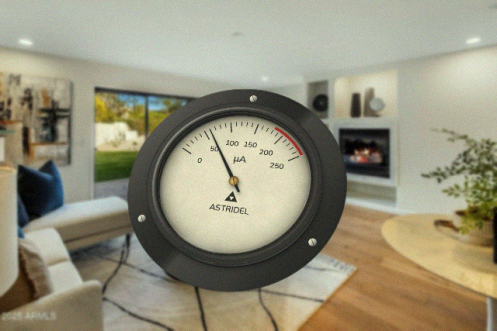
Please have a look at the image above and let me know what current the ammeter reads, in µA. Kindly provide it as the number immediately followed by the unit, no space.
60µA
